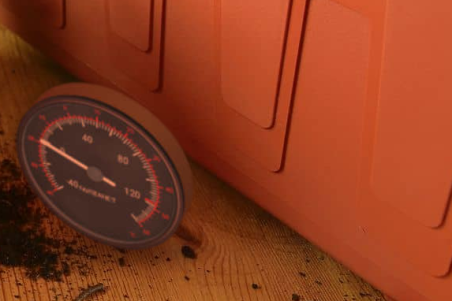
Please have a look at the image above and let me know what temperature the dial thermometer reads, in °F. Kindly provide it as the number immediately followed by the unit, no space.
0°F
